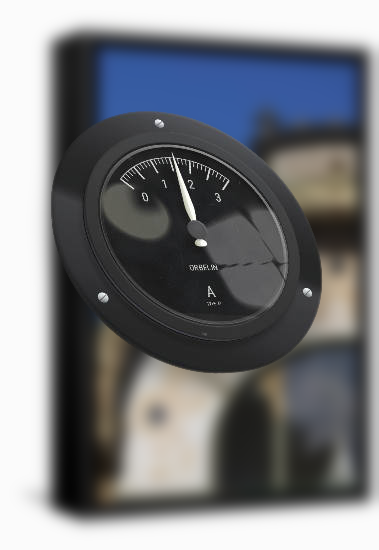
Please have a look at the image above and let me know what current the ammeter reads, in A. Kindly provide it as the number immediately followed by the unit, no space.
1.5A
